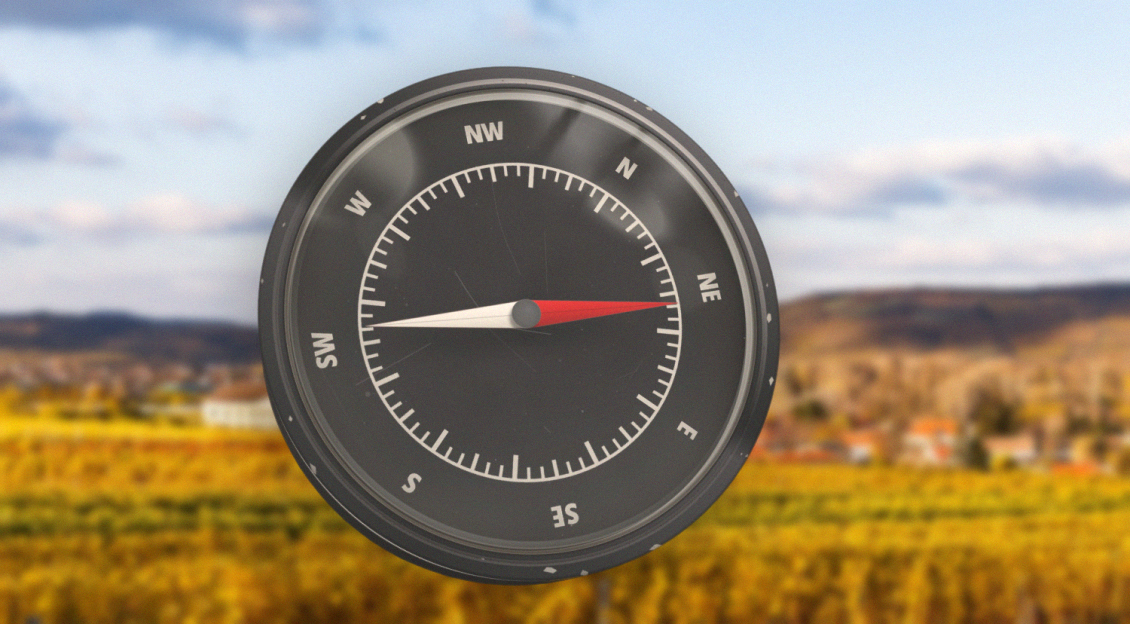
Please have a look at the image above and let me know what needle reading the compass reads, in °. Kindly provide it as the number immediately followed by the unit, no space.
50°
